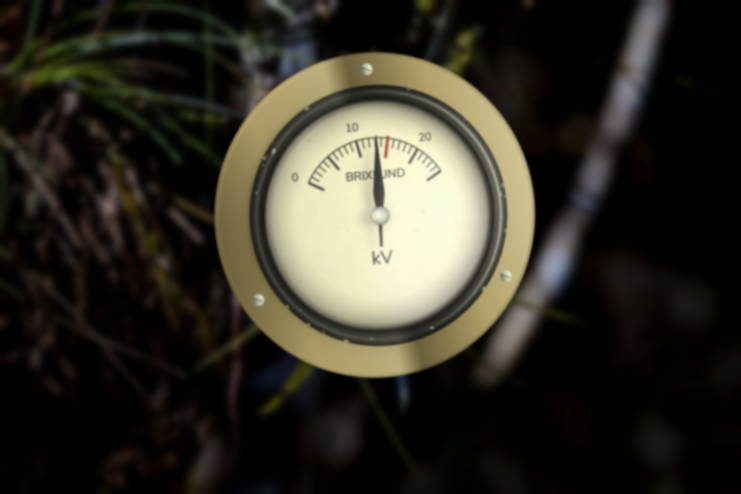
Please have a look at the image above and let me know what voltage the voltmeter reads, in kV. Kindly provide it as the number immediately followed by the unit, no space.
13kV
